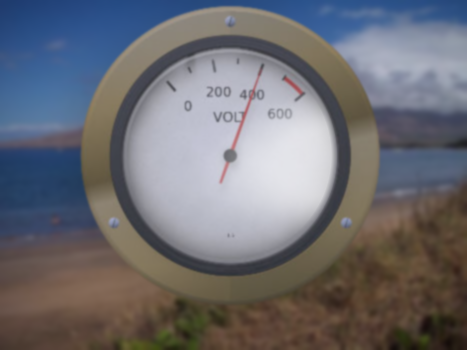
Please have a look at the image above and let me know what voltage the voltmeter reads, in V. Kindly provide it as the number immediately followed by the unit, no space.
400V
